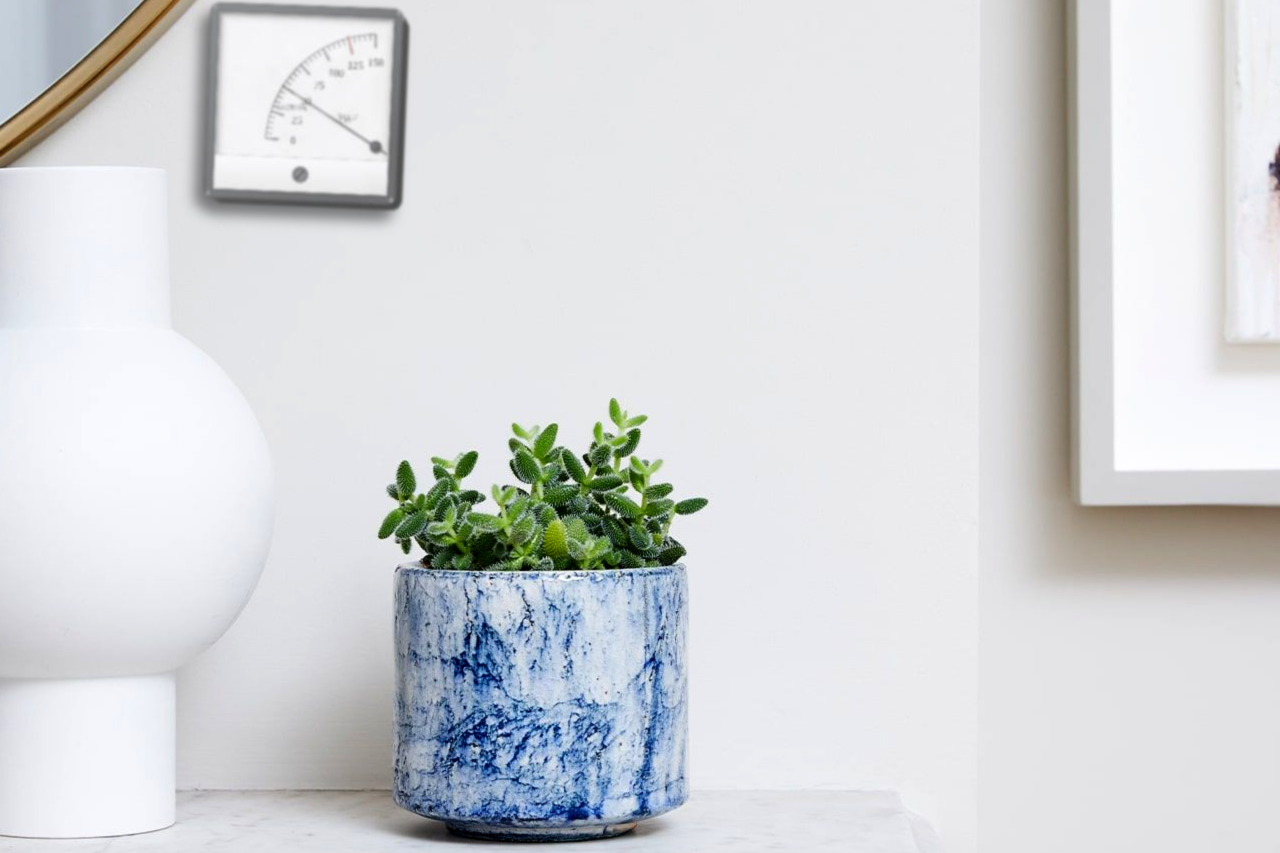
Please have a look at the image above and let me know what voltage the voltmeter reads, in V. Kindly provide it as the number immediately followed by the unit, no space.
50V
